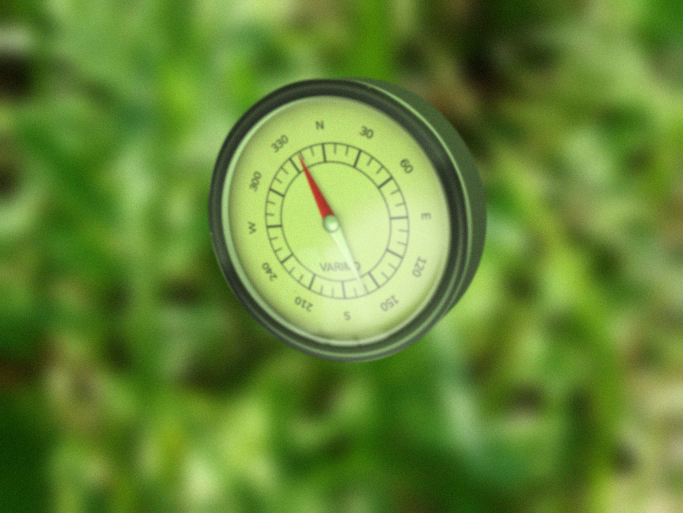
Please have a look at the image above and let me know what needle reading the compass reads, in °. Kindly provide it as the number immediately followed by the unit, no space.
340°
